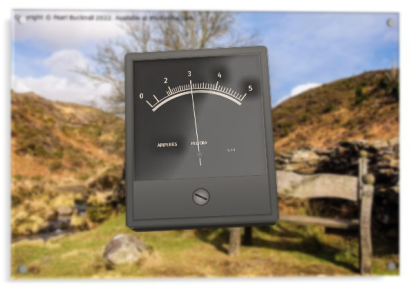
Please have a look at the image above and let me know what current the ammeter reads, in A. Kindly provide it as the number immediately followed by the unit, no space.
3A
